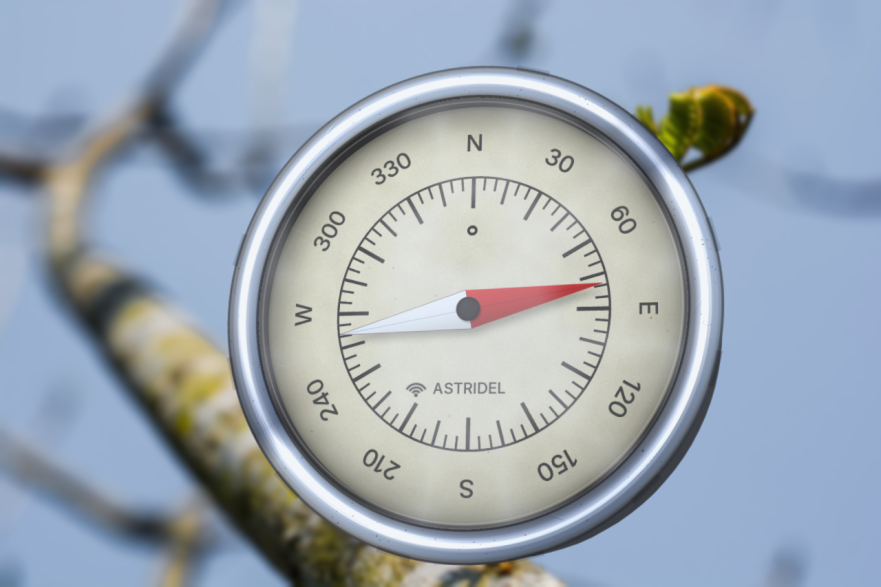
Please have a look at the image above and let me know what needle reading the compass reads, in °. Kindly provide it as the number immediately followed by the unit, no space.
80°
